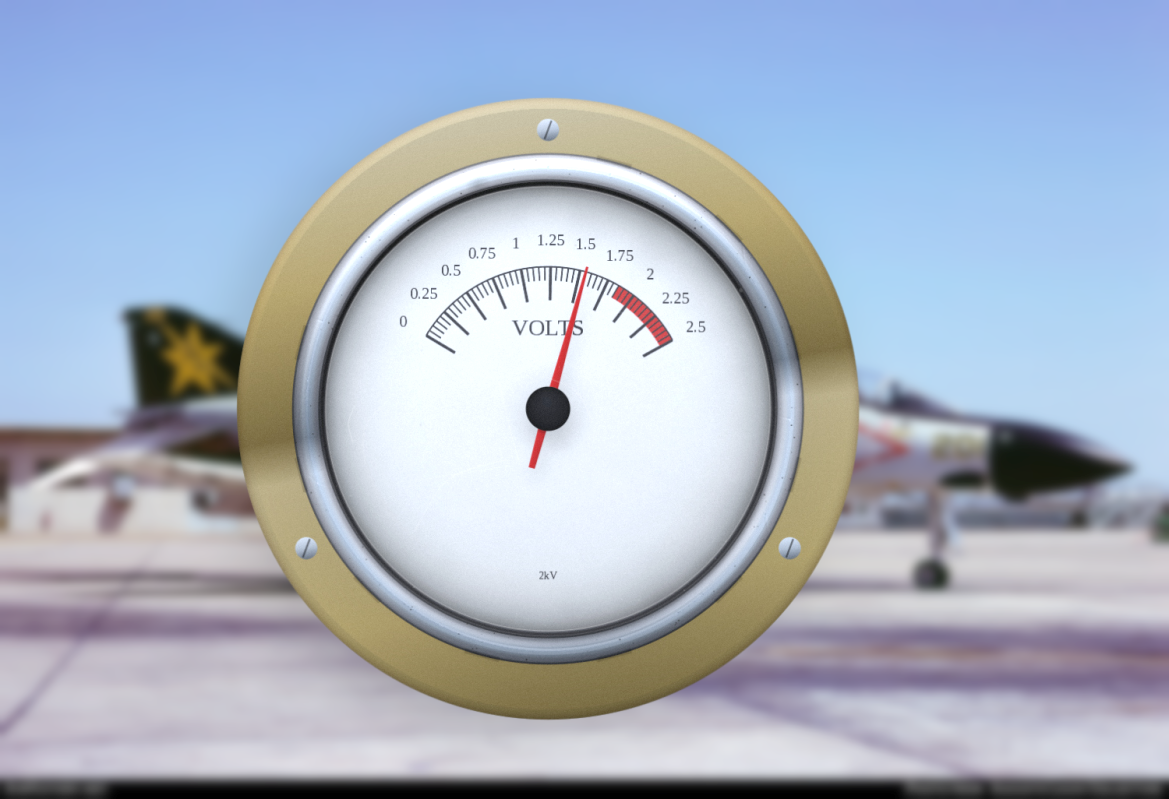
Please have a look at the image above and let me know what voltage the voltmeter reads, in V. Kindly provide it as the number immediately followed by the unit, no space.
1.55V
